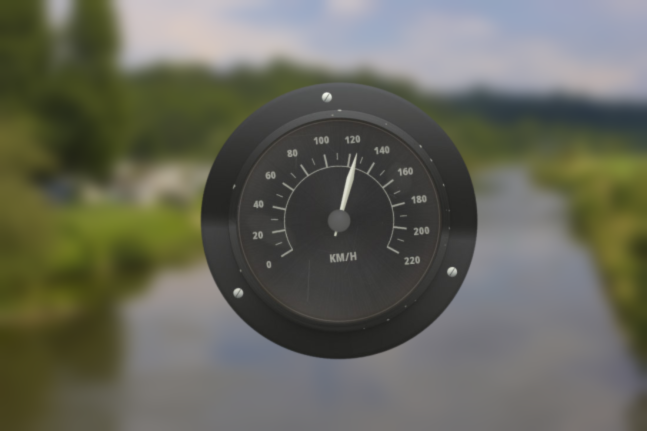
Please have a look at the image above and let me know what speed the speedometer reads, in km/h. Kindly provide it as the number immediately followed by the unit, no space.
125km/h
